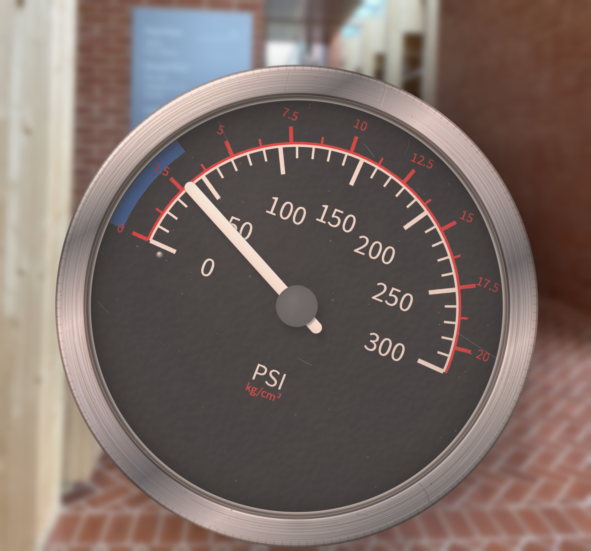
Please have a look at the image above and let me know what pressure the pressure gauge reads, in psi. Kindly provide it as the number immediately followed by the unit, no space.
40psi
